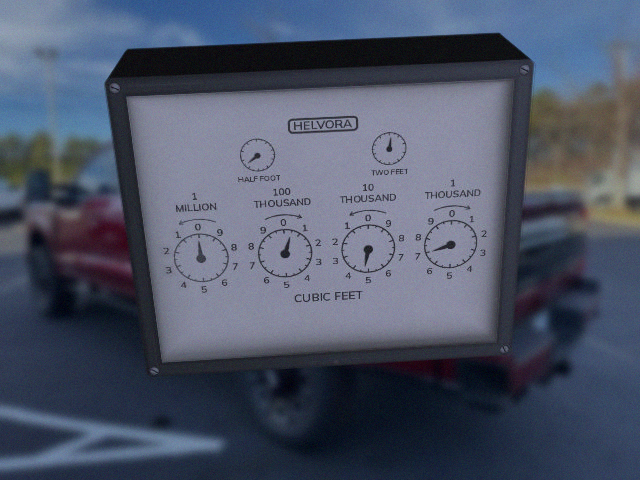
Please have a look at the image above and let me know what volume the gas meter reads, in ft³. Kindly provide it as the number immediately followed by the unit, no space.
4700ft³
